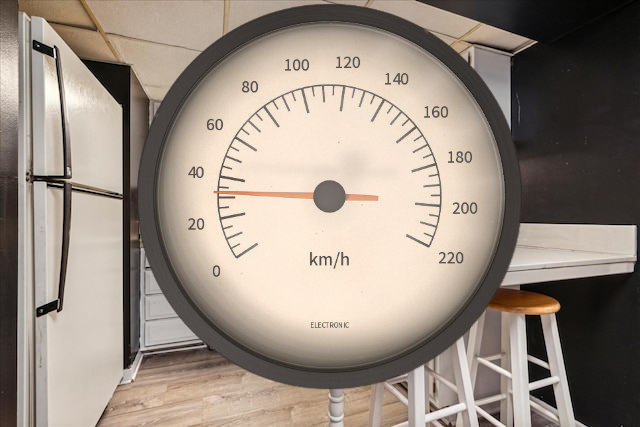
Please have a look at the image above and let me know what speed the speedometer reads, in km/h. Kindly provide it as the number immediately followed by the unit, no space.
32.5km/h
